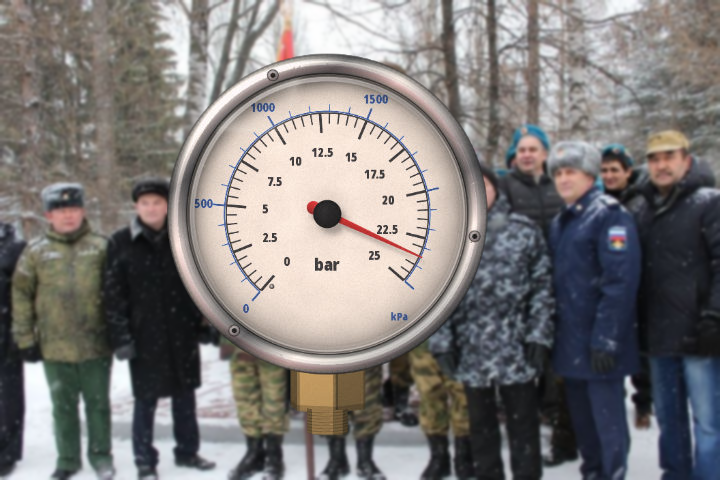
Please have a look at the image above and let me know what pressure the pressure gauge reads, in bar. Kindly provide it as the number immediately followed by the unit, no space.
23.5bar
